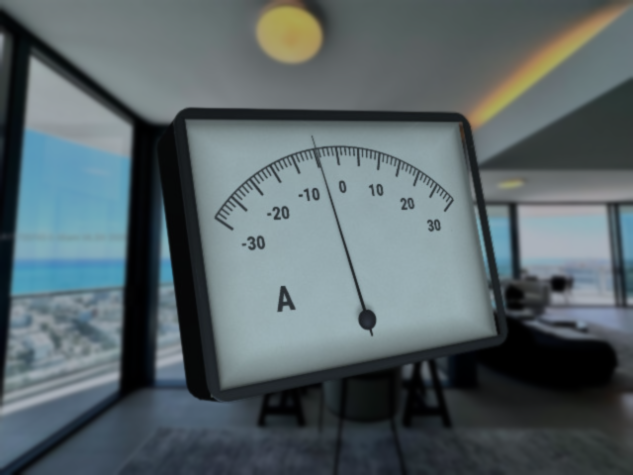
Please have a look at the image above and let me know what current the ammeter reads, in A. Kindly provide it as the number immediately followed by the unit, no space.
-5A
